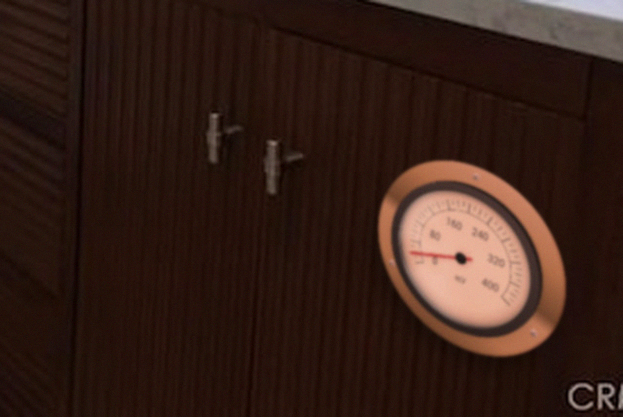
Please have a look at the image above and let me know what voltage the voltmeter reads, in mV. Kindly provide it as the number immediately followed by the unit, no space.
20mV
